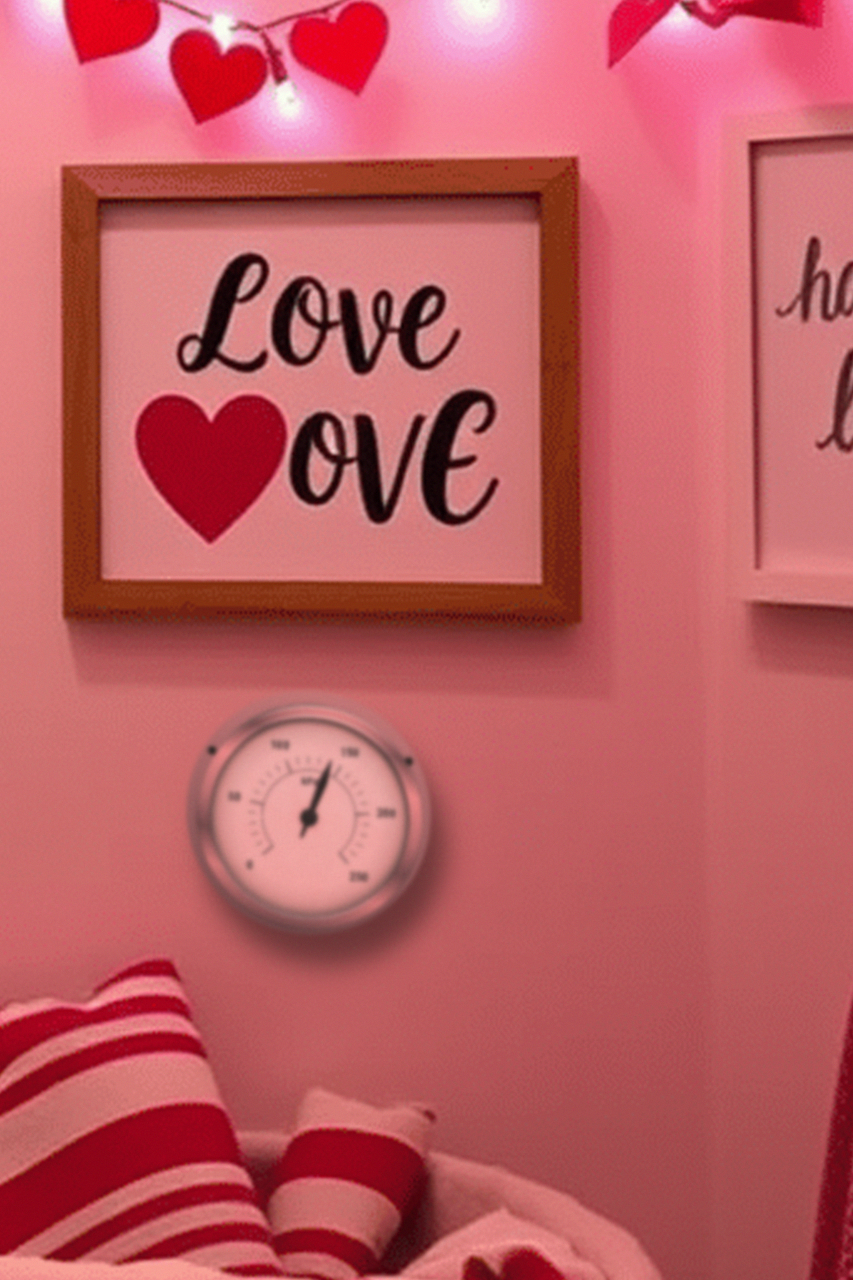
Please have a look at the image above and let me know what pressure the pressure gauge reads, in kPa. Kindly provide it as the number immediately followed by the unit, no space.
140kPa
